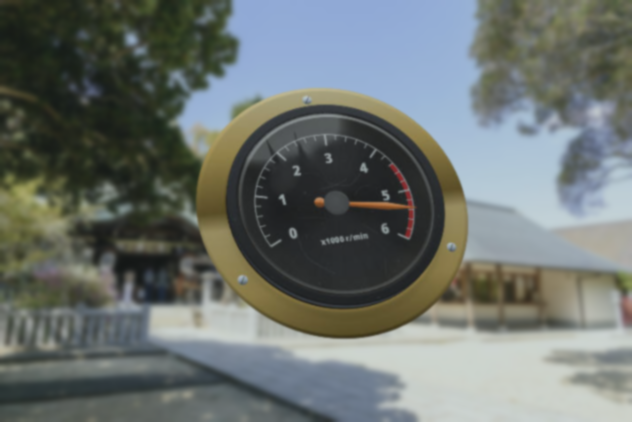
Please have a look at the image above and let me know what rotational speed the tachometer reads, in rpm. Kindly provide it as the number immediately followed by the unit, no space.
5400rpm
